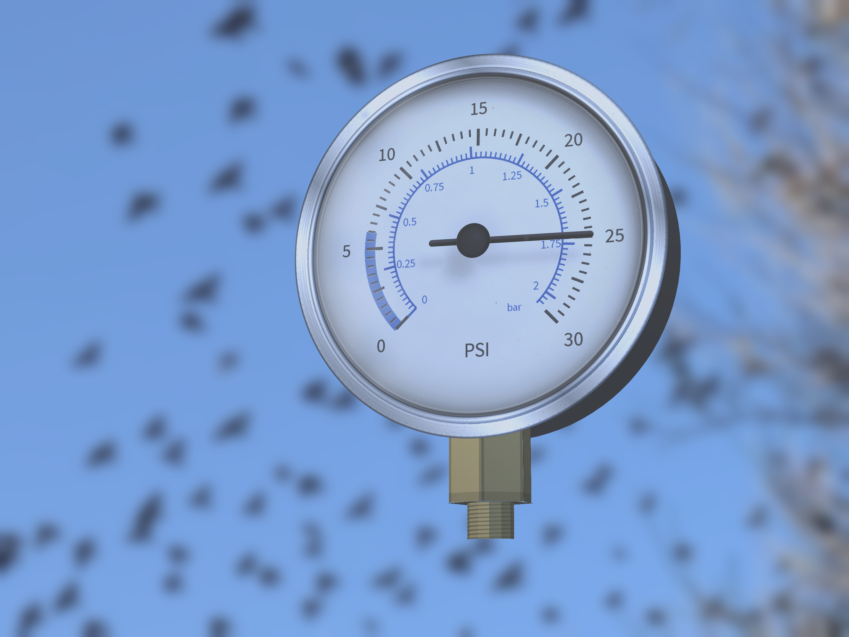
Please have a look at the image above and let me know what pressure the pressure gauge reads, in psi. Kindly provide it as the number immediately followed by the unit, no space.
25psi
